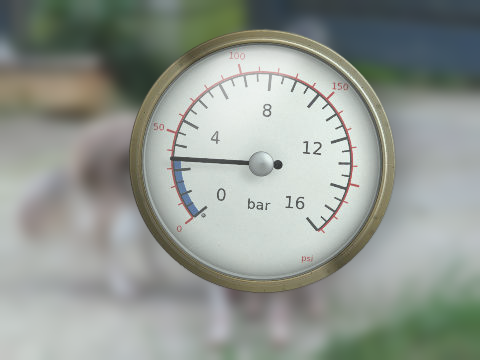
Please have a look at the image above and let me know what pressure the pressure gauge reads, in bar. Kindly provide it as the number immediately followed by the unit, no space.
2.5bar
